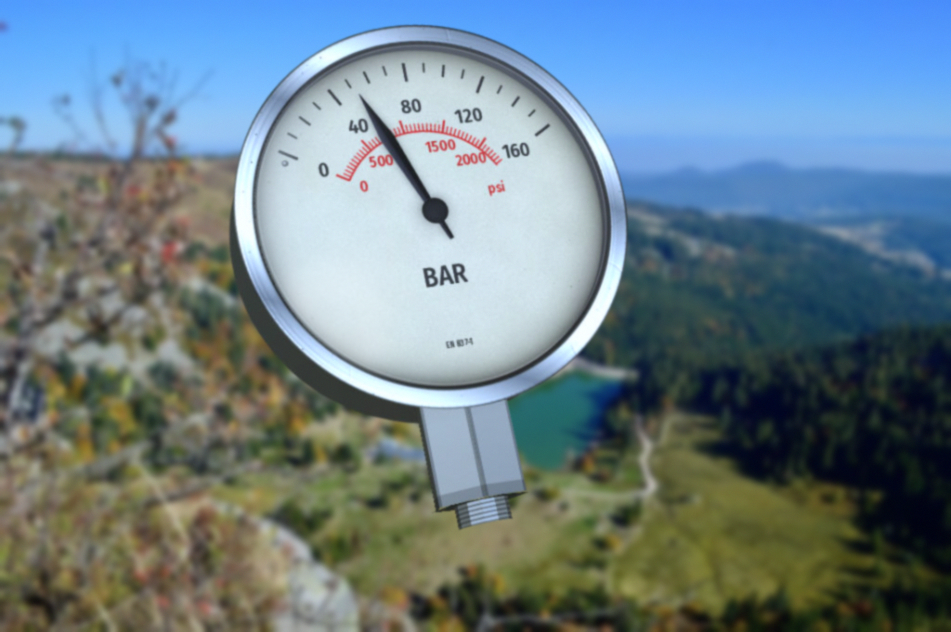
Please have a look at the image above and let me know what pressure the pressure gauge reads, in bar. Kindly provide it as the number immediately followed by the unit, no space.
50bar
